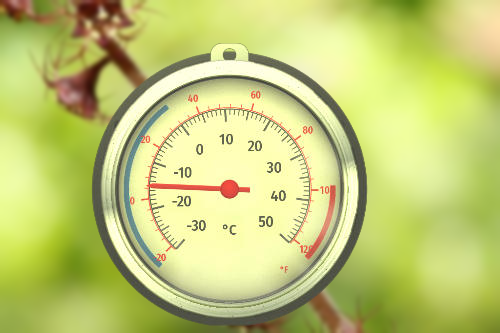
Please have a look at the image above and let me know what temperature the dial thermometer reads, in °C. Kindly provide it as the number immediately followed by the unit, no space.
-15°C
